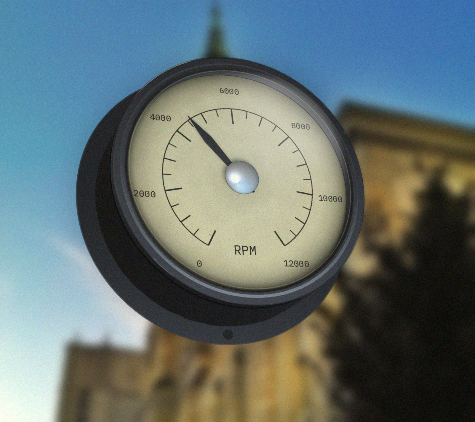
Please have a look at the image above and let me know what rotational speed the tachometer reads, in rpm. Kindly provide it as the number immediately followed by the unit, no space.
4500rpm
